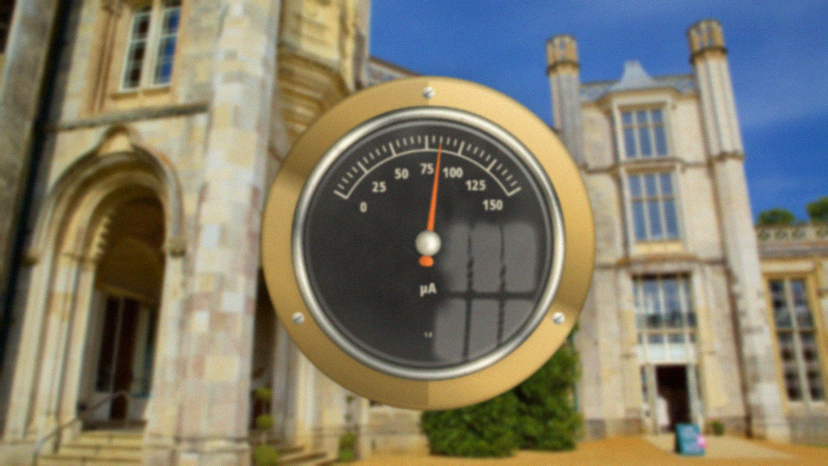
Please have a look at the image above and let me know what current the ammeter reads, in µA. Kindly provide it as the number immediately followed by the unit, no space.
85µA
